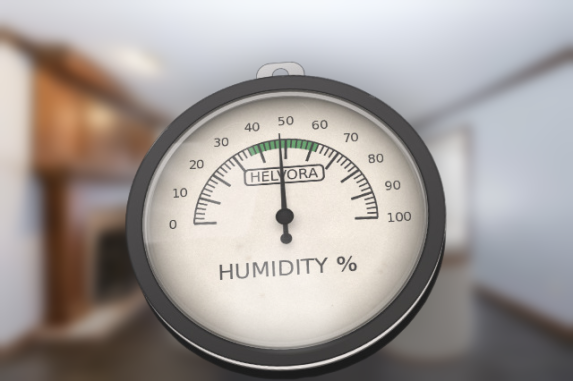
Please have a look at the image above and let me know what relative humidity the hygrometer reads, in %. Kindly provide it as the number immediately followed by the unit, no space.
48%
